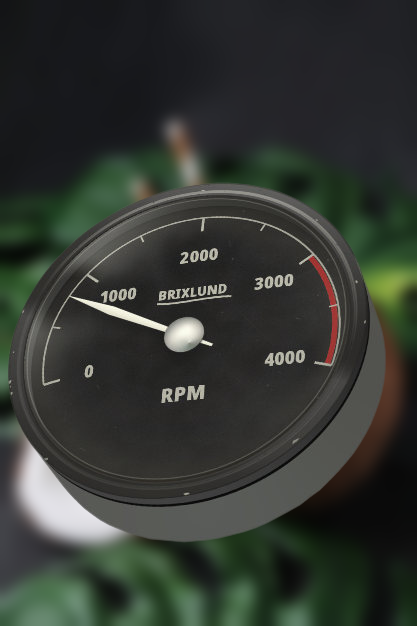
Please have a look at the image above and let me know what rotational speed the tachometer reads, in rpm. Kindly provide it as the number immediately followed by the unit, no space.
750rpm
